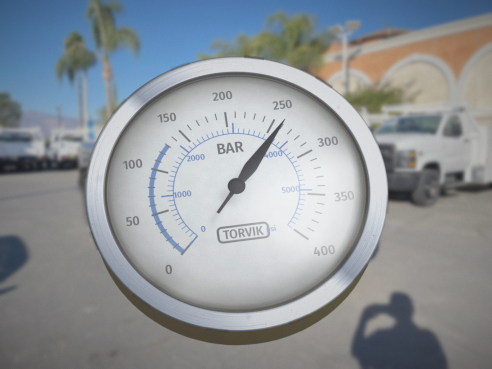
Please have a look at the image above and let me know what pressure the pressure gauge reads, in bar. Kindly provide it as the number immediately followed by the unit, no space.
260bar
